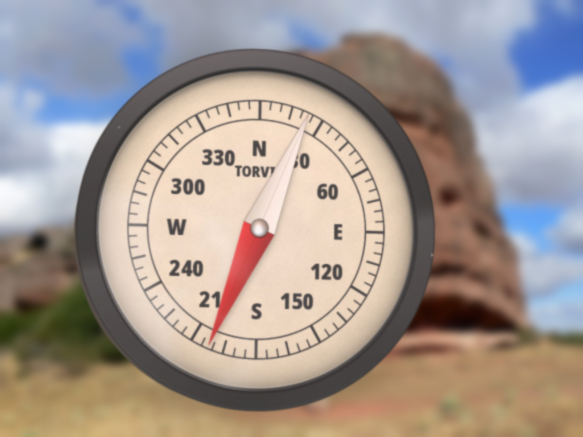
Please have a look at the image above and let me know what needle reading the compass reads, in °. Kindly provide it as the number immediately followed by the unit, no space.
202.5°
